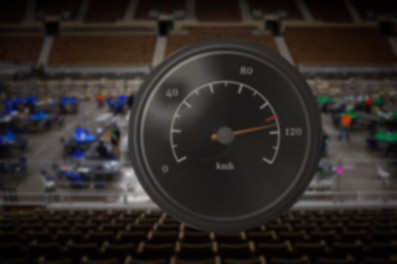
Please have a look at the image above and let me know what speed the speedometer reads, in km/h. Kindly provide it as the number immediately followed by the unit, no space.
115km/h
